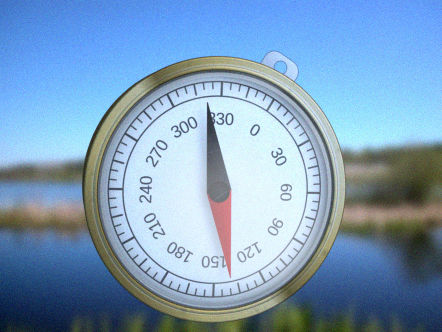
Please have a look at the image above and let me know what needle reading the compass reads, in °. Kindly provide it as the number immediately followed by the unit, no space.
140°
